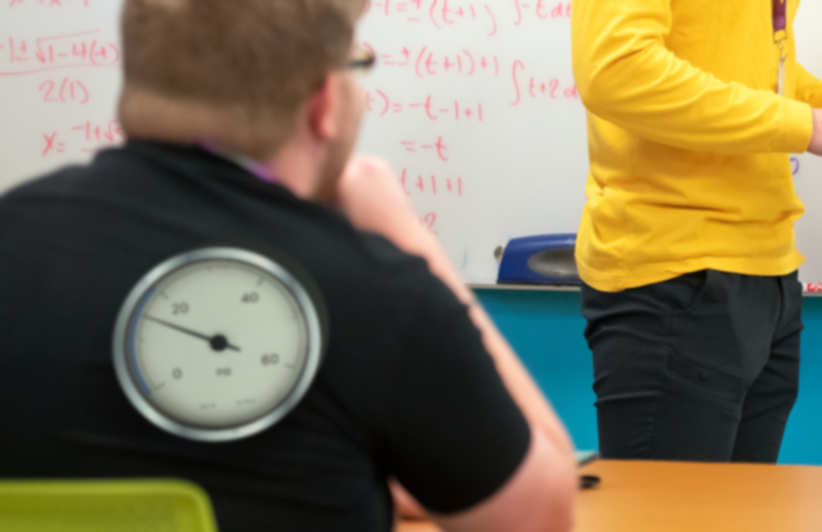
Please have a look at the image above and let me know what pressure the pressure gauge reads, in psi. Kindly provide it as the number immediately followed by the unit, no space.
15psi
